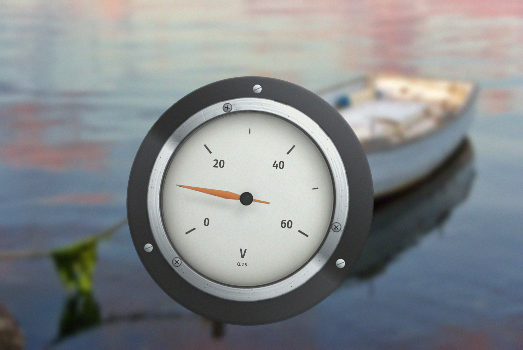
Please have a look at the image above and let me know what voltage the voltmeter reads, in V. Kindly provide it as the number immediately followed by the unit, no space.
10V
